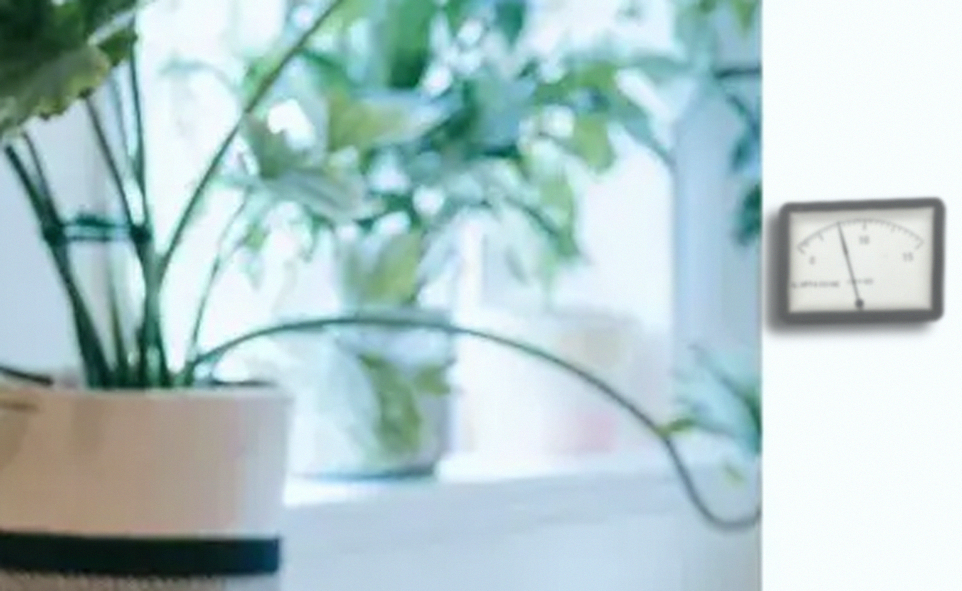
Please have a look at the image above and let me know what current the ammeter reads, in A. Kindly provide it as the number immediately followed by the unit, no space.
7.5A
